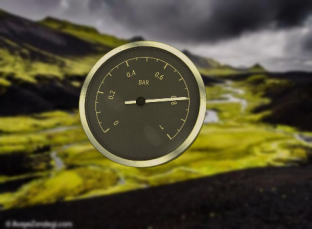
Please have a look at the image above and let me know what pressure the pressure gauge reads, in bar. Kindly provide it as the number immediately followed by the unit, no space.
0.8bar
